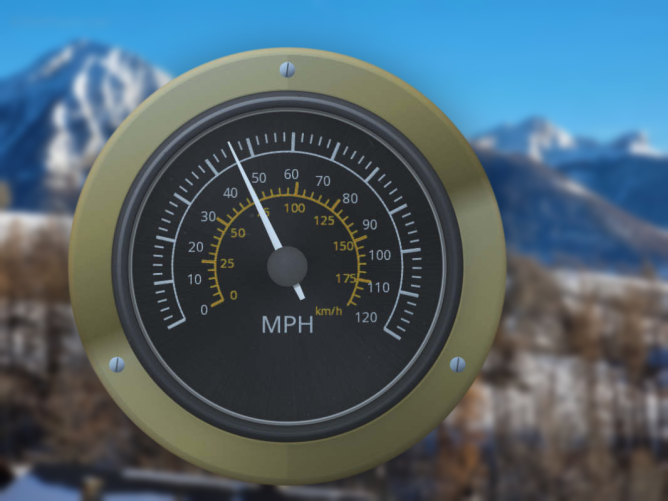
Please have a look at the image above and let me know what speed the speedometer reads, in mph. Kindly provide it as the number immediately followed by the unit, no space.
46mph
